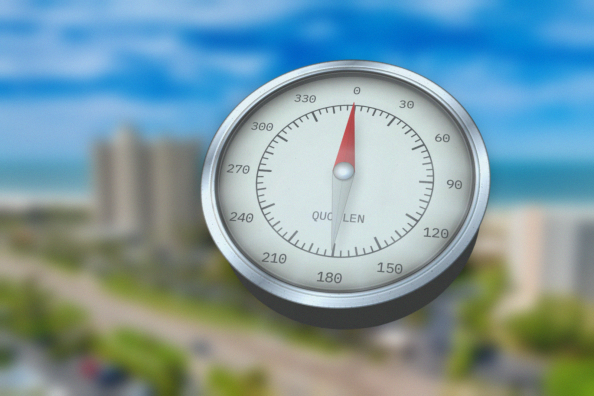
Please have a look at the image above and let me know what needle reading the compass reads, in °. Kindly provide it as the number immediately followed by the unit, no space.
0°
